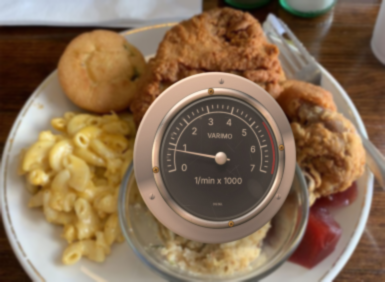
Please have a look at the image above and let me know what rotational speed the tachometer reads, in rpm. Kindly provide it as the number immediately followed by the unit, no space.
800rpm
